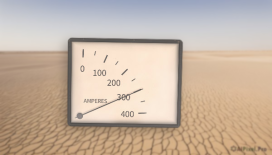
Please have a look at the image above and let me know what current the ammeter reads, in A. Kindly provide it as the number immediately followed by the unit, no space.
300A
